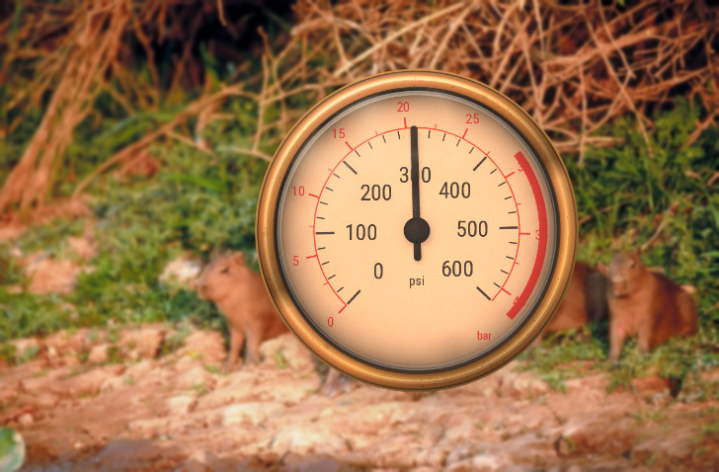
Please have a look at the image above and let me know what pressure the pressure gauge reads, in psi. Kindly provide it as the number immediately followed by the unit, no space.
300psi
